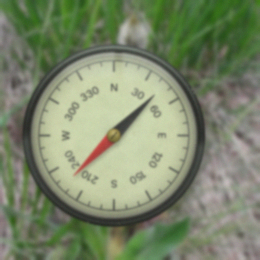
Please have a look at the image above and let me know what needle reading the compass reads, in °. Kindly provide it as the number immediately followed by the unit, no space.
225°
